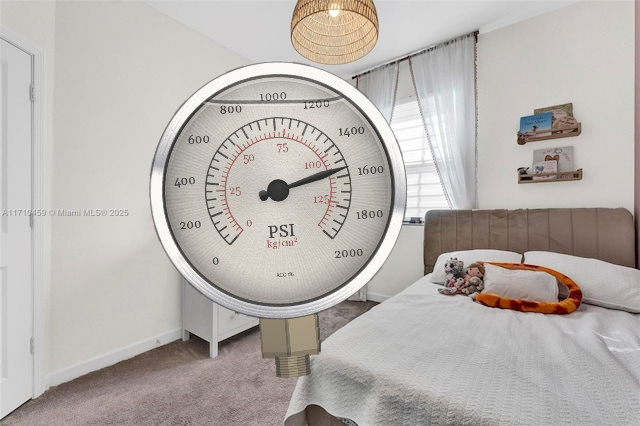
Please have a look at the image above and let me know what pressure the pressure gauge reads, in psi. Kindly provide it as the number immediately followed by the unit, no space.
1550psi
